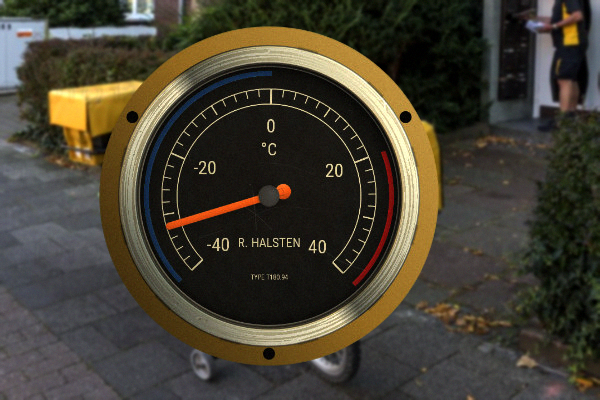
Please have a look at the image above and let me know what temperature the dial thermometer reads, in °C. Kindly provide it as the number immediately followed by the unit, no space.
-32°C
